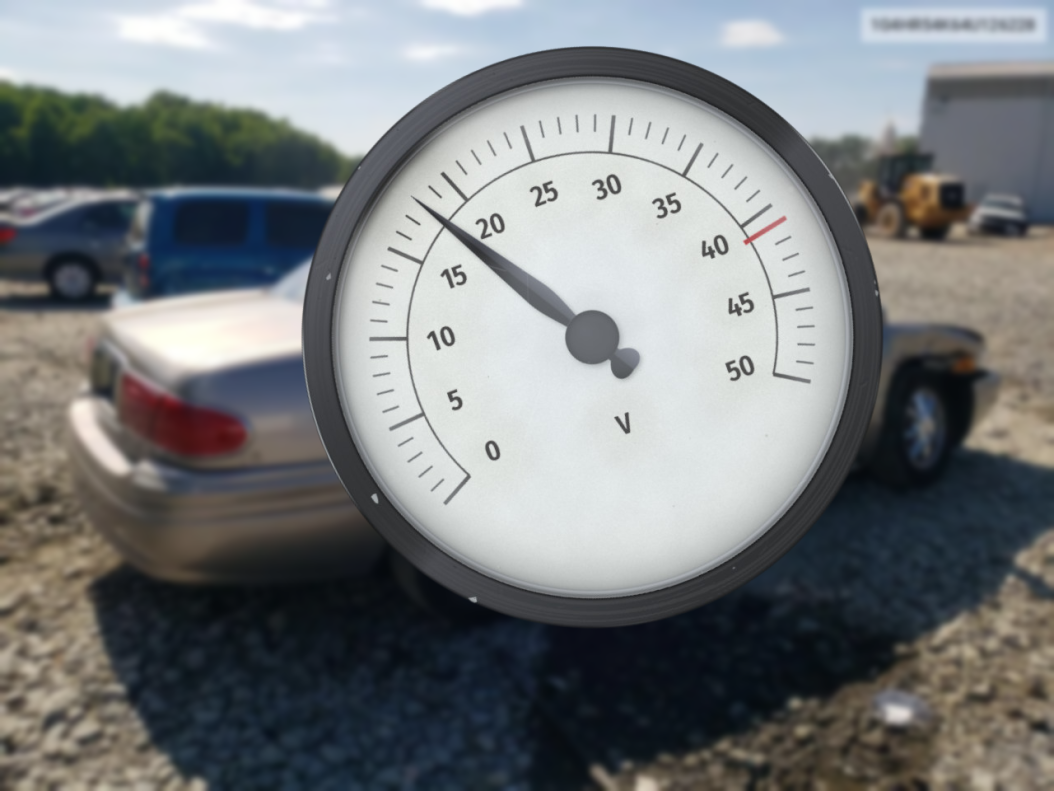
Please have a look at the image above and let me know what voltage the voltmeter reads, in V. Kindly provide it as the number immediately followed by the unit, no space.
18V
